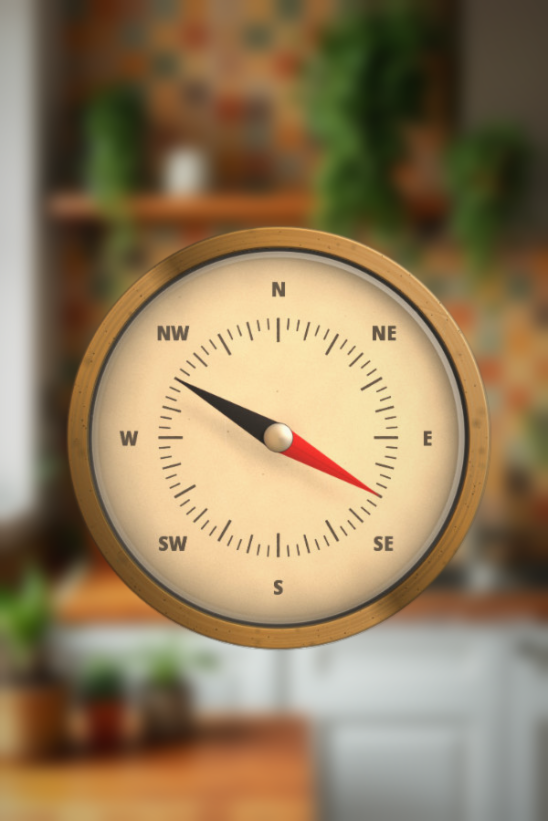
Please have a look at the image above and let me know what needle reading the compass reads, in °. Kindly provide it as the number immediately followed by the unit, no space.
120°
